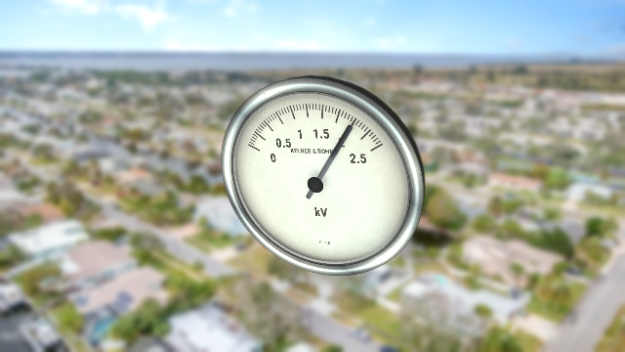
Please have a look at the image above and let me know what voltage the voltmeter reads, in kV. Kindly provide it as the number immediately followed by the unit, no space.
2kV
